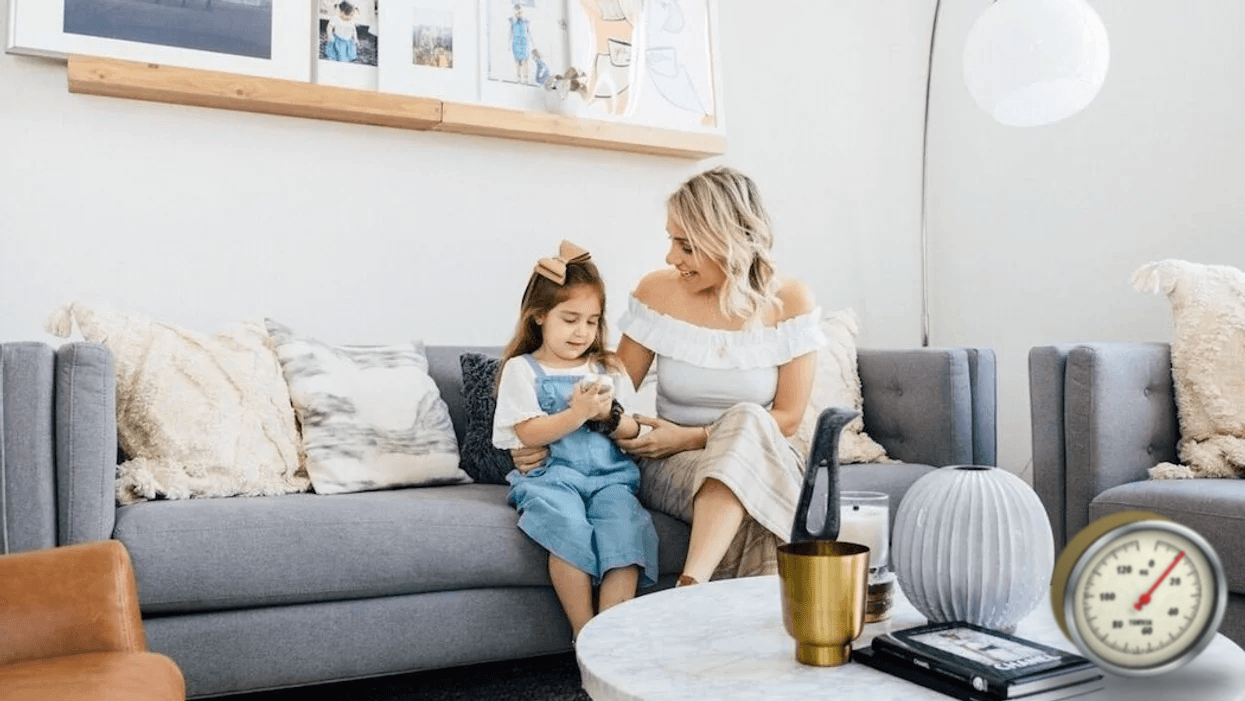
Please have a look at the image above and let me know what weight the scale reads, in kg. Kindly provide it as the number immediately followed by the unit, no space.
10kg
